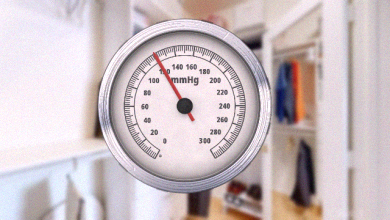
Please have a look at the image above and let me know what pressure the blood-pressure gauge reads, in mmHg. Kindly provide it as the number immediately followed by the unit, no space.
120mmHg
